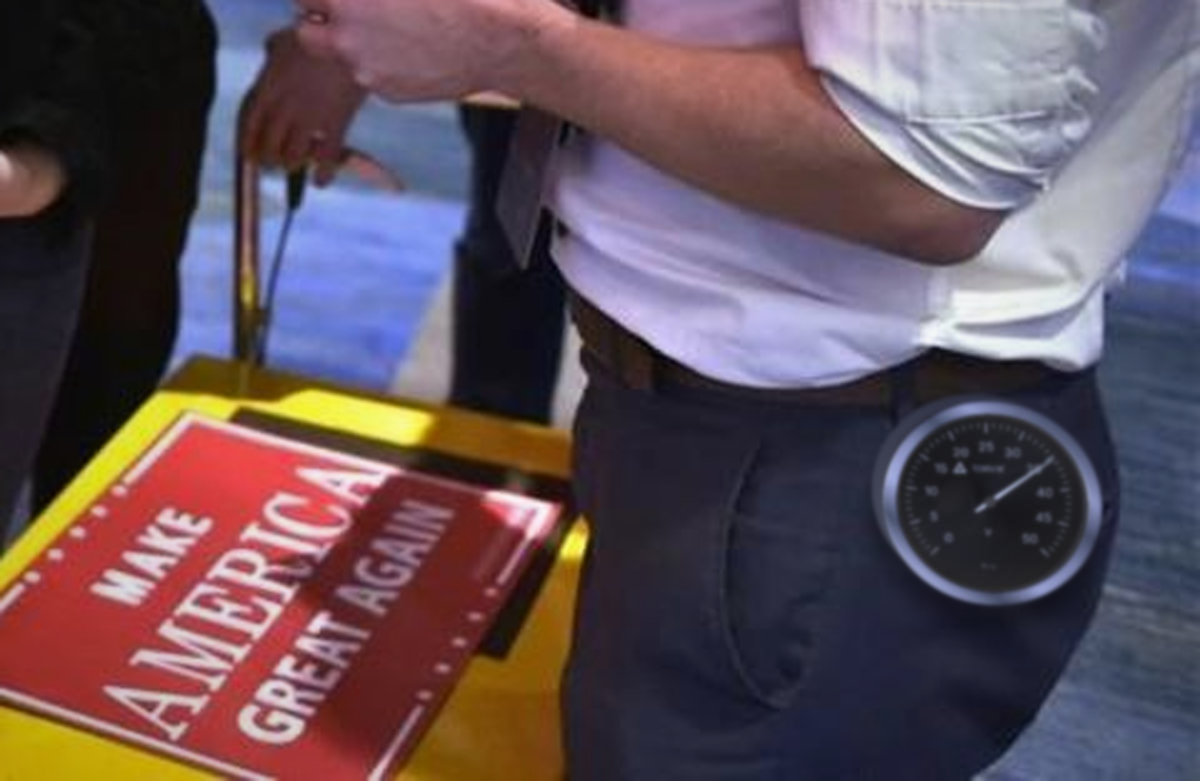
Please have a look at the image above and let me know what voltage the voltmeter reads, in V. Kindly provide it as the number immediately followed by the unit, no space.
35V
